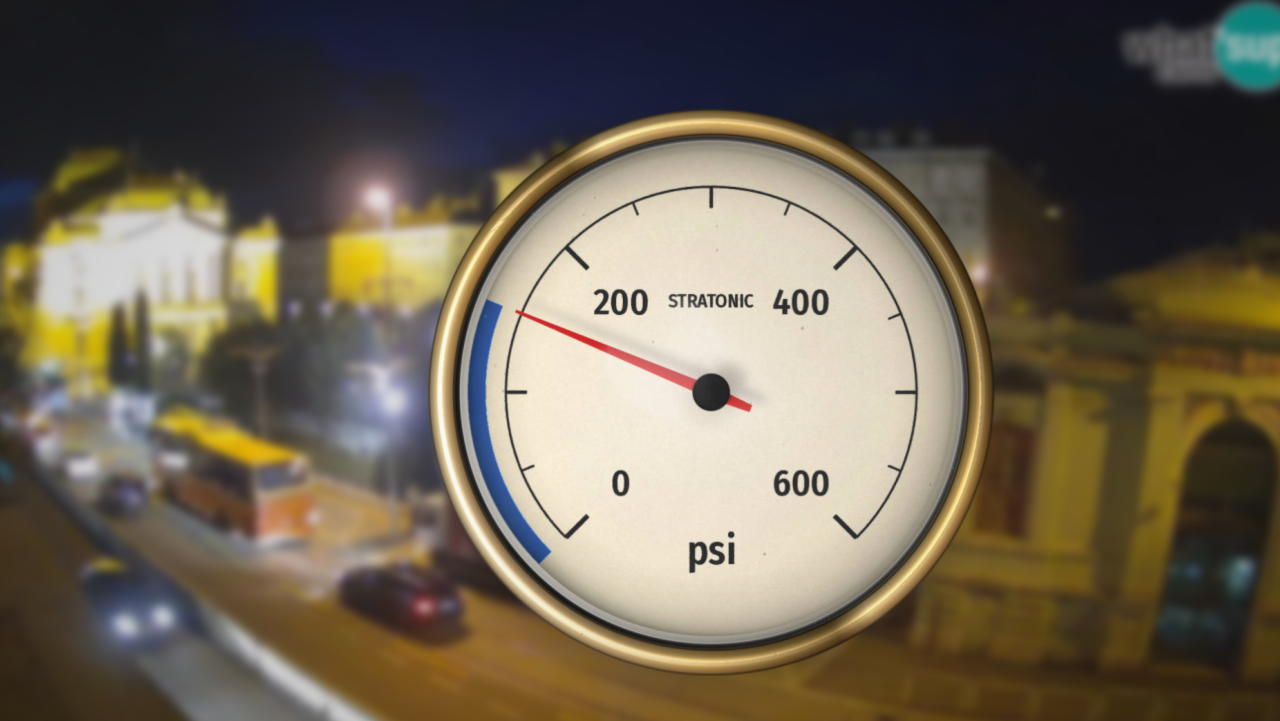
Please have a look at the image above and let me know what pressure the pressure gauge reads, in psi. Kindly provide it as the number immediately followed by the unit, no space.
150psi
